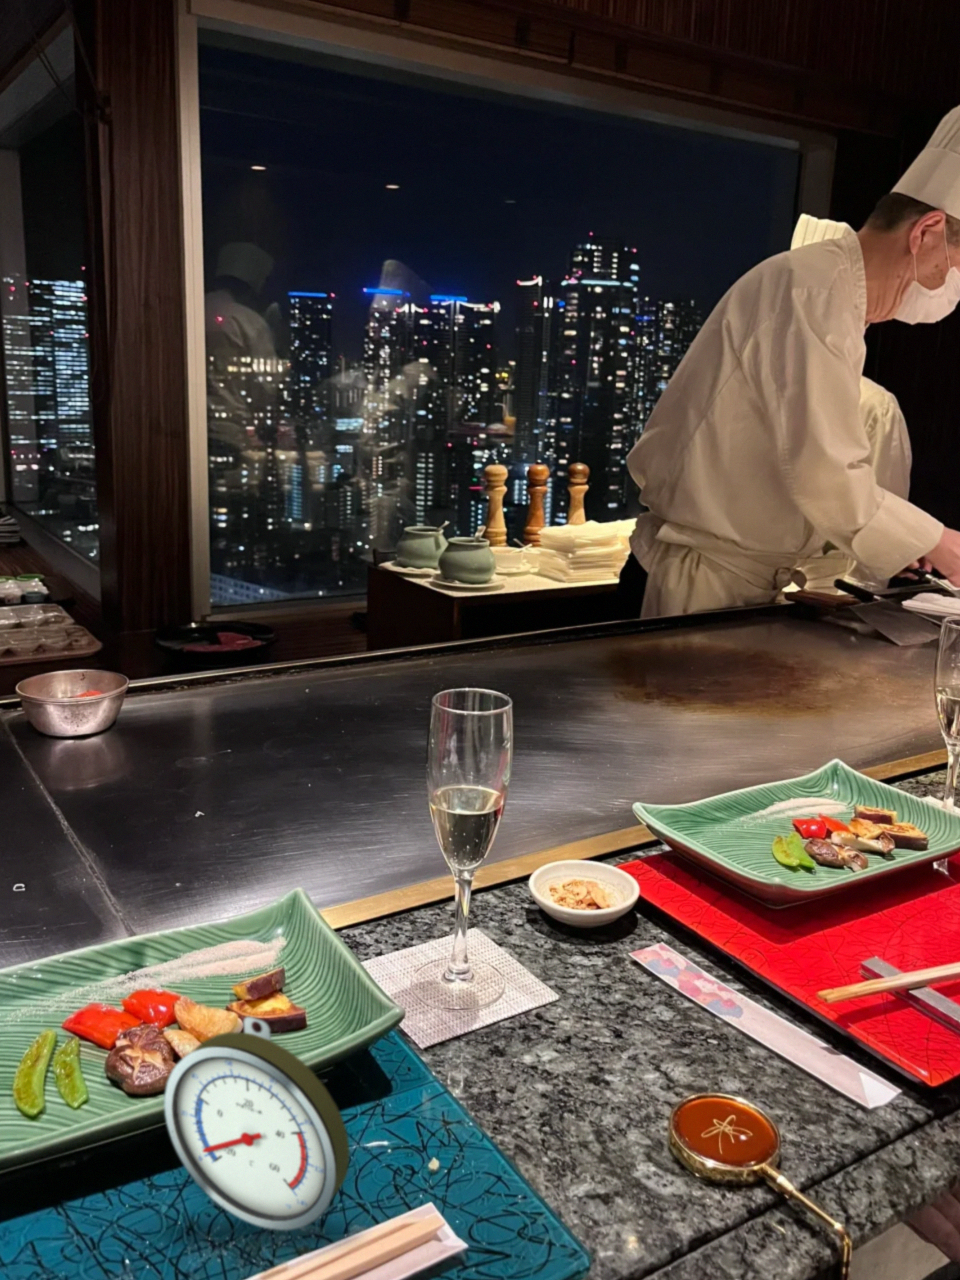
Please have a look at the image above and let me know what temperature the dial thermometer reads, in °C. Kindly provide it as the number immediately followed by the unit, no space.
-16°C
